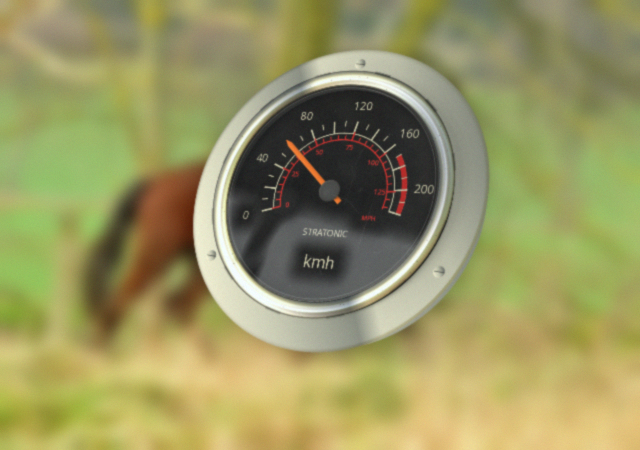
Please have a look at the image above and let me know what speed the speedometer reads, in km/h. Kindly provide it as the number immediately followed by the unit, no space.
60km/h
